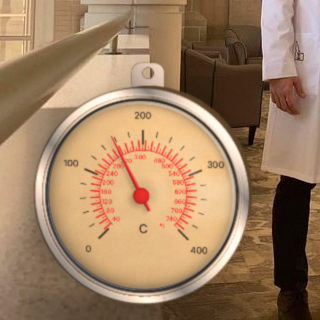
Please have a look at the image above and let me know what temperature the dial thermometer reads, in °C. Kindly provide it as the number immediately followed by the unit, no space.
160°C
